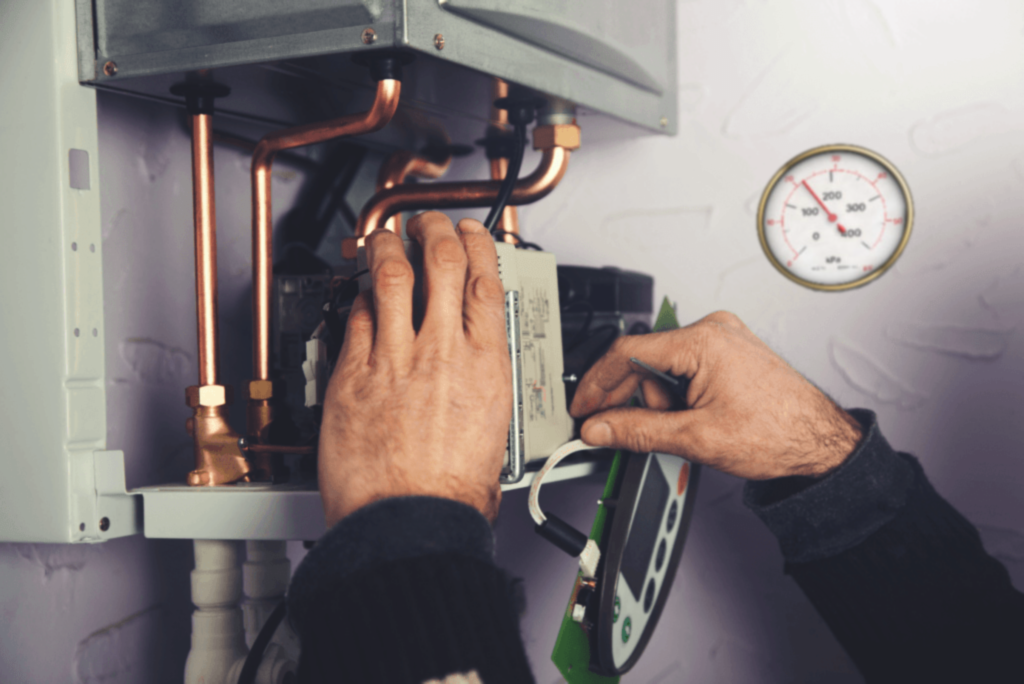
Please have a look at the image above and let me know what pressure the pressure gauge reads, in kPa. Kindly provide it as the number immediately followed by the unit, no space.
150kPa
